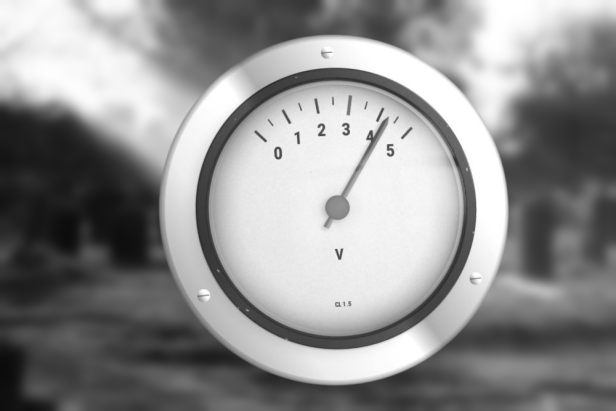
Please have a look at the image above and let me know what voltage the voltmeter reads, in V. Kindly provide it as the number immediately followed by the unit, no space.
4.25V
